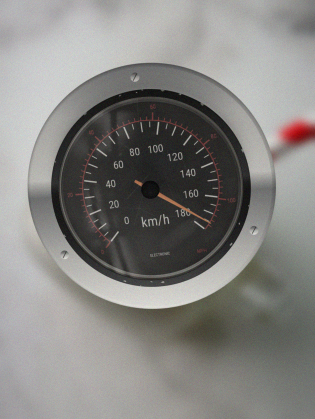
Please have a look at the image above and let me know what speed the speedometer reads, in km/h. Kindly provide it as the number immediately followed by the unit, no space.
175km/h
